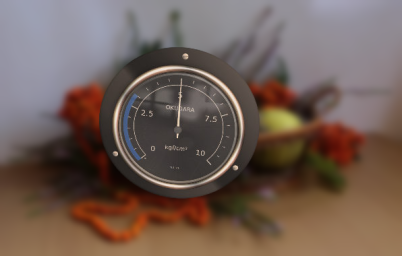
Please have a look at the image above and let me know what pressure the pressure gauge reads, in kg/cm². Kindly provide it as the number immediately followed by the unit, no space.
5kg/cm²
